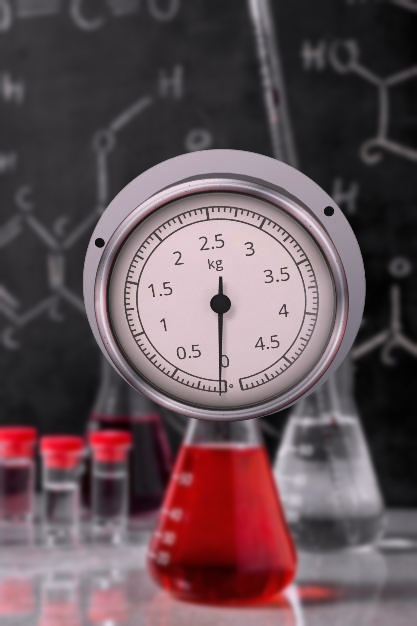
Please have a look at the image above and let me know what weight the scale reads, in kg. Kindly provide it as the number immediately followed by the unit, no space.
0.05kg
